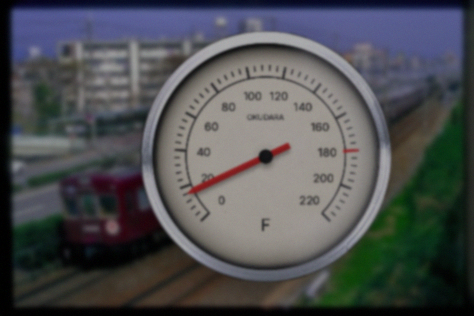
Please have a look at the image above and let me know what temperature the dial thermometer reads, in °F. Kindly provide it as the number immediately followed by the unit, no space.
16°F
